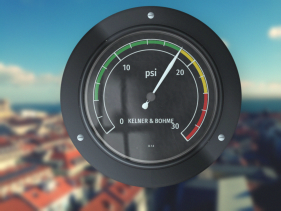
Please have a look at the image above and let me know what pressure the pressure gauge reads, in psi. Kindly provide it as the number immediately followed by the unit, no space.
18psi
